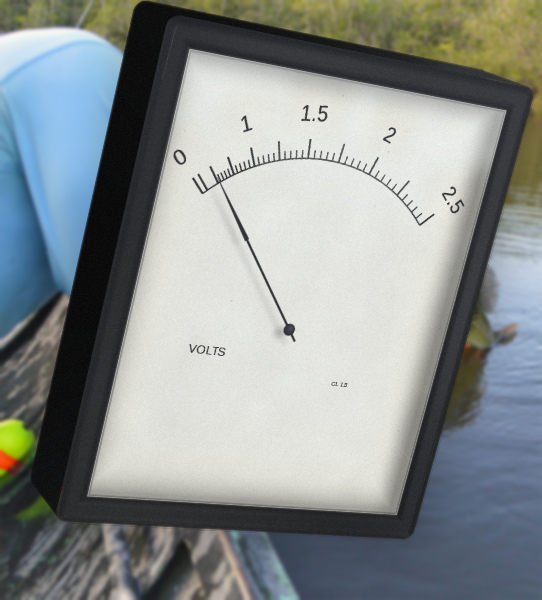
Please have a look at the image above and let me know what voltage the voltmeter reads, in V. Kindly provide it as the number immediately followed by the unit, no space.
0.5V
